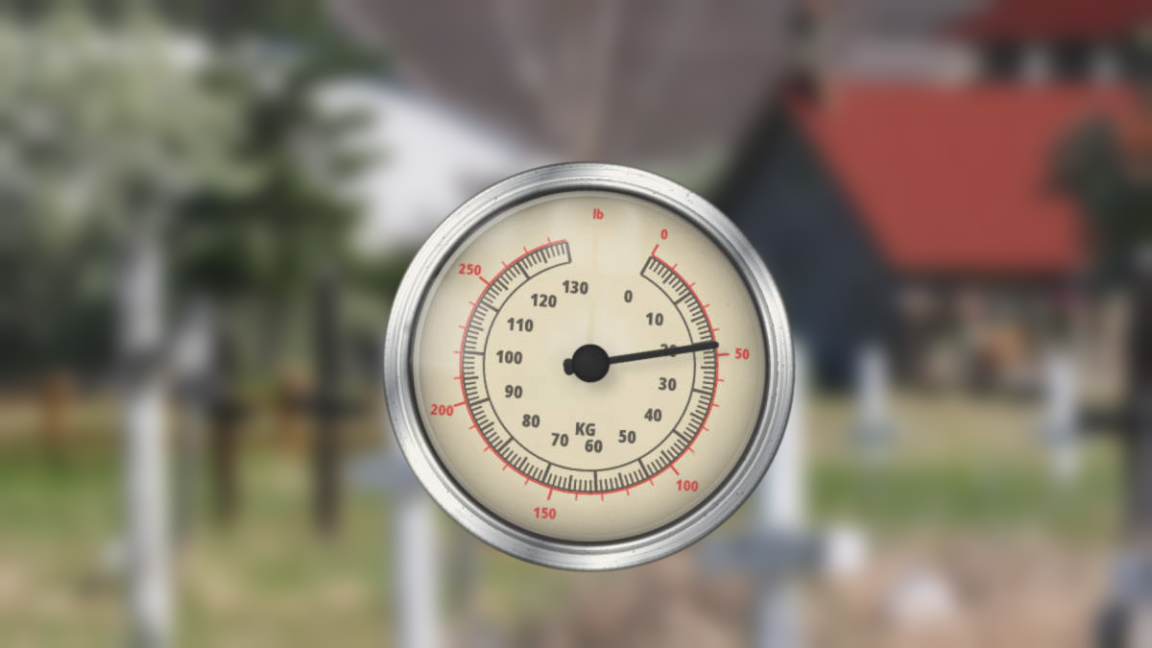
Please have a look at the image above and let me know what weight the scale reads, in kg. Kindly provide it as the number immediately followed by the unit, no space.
21kg
